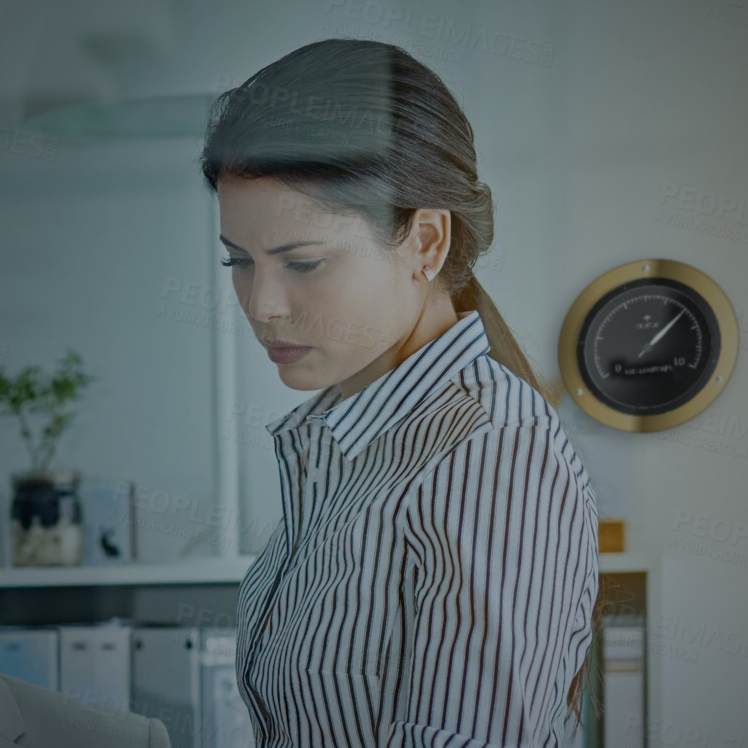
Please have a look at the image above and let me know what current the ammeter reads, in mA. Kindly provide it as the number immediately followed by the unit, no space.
7mA
